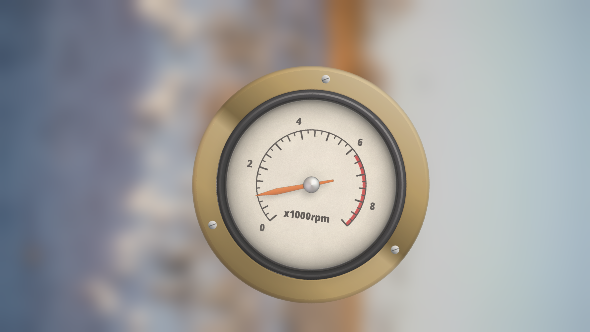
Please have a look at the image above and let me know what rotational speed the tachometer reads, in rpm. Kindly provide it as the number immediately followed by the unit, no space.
1000rpm
